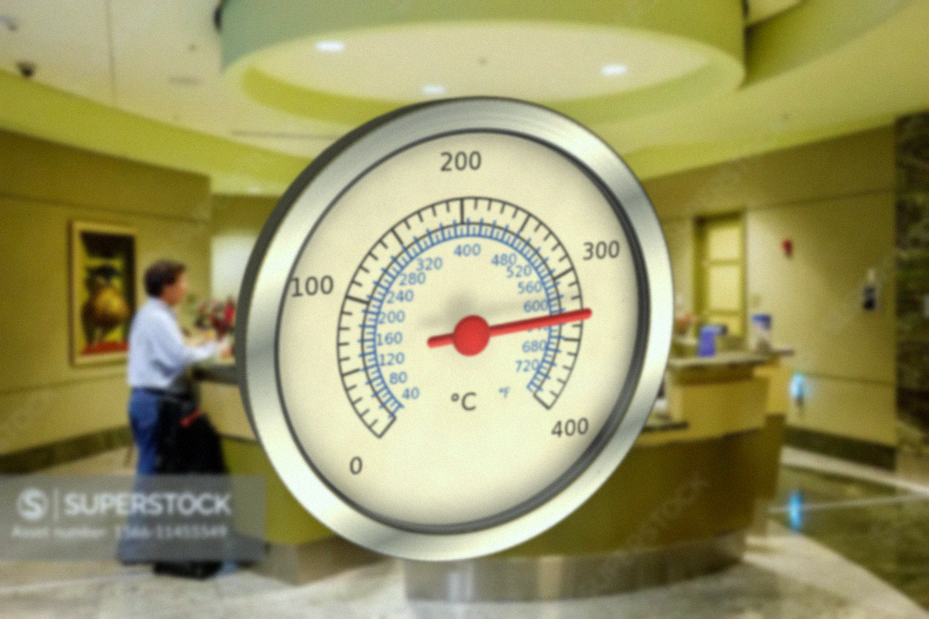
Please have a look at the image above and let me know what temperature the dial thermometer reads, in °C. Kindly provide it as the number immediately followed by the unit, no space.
330°C
